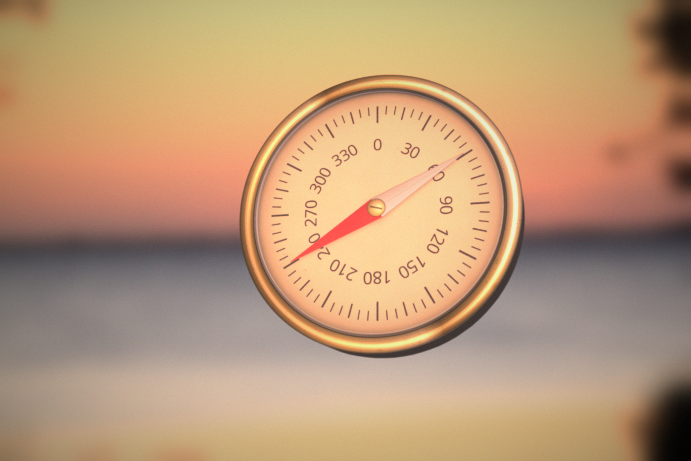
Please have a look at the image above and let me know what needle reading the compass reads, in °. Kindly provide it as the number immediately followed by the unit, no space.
240°
